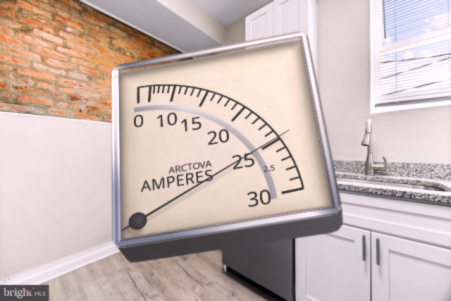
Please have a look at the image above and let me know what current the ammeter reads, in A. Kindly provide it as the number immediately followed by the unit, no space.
25A
